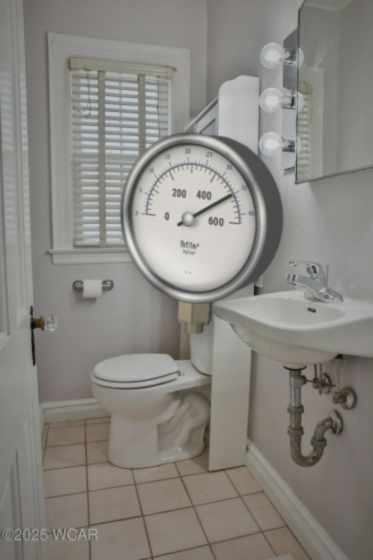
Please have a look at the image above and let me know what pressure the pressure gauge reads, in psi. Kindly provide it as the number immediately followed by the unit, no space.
500psi
